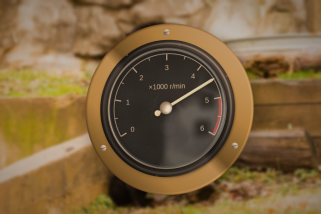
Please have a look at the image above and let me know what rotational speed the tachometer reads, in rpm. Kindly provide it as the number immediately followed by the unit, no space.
4500rpm
